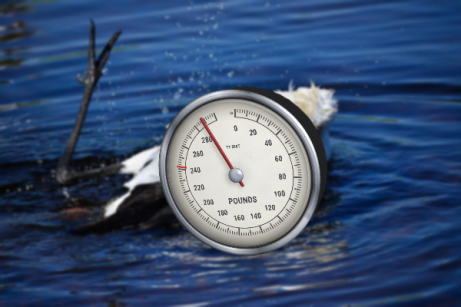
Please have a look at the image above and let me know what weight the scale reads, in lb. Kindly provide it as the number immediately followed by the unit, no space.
290lb
